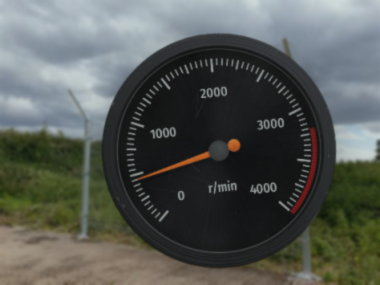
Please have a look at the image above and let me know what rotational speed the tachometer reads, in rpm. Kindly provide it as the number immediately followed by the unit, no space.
450rpm
